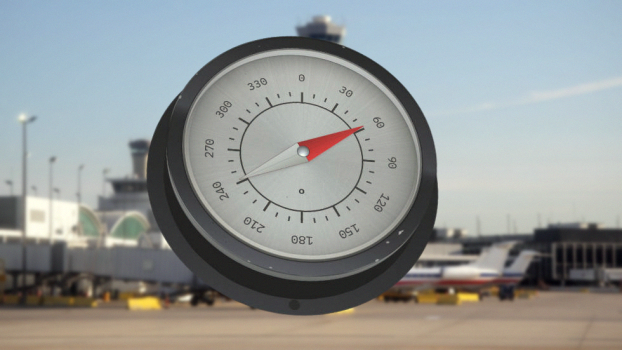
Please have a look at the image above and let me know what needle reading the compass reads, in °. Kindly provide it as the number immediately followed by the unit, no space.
60°
